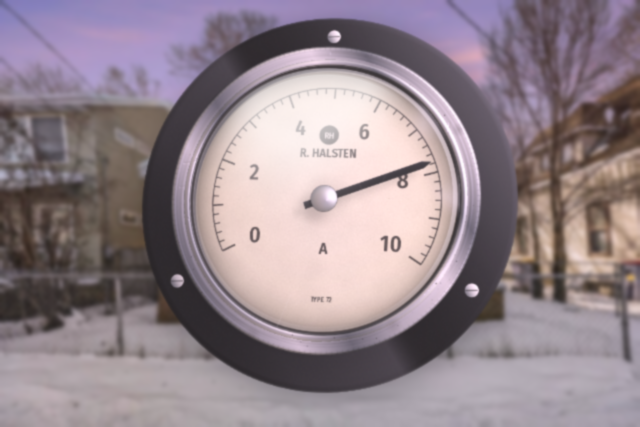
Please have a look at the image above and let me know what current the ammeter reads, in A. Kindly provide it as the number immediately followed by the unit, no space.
7.8A
